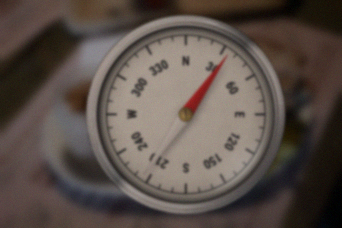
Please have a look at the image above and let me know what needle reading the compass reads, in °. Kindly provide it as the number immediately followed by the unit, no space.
35°
